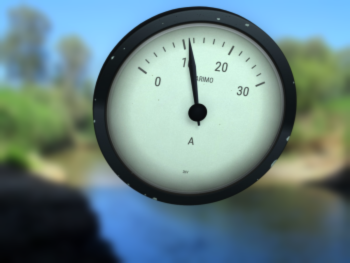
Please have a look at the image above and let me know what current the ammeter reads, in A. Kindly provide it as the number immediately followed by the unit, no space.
11A
